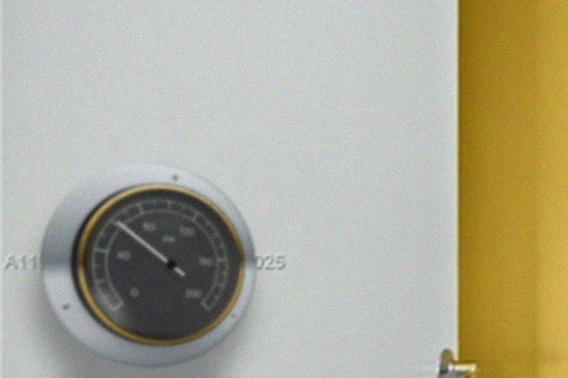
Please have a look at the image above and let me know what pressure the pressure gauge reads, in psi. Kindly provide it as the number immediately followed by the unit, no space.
60psi
